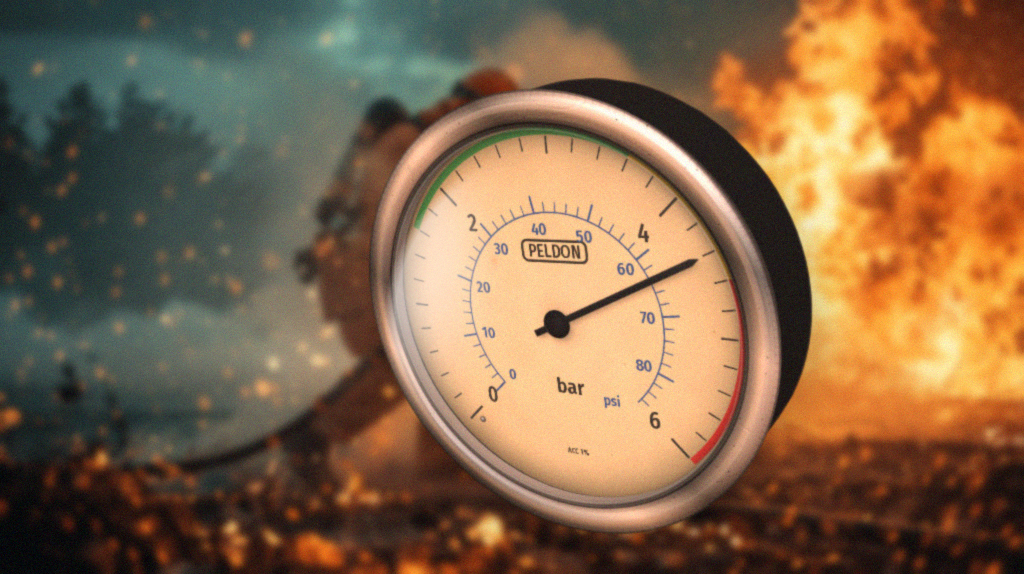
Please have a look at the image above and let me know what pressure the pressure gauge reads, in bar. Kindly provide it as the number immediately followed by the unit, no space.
4.4bar
